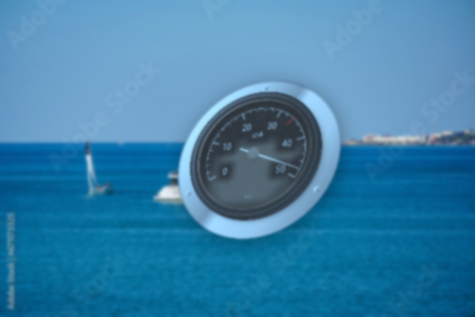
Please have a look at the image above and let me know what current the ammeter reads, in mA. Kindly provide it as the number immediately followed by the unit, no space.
48mA
